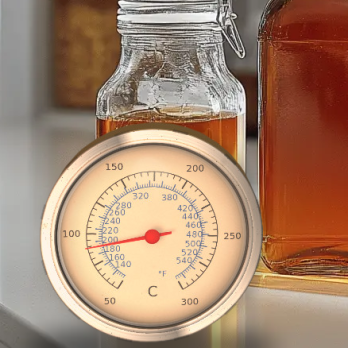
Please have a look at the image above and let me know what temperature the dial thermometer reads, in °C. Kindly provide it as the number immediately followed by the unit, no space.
90°C
